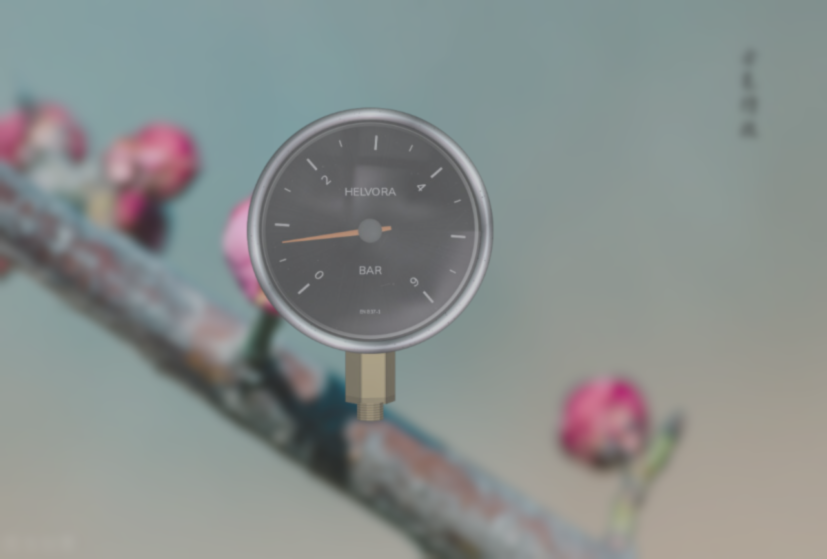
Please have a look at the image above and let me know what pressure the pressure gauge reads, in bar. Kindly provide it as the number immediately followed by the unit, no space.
0.75bar
